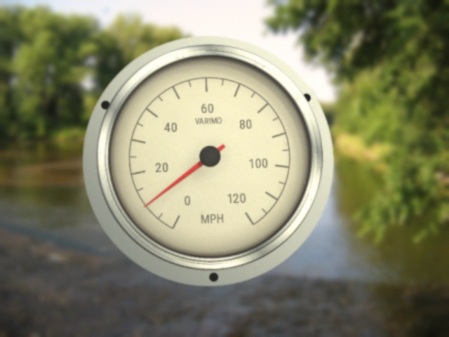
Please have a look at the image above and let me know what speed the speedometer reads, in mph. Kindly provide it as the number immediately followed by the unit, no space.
10mph
